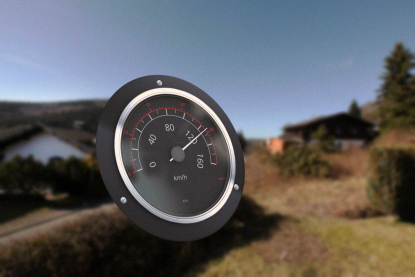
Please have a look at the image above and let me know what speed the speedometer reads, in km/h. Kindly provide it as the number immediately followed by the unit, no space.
125km/h
